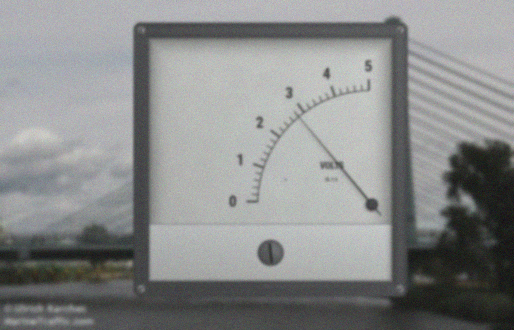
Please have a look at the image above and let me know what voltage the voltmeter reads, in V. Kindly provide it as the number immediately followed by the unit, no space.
2.8V
